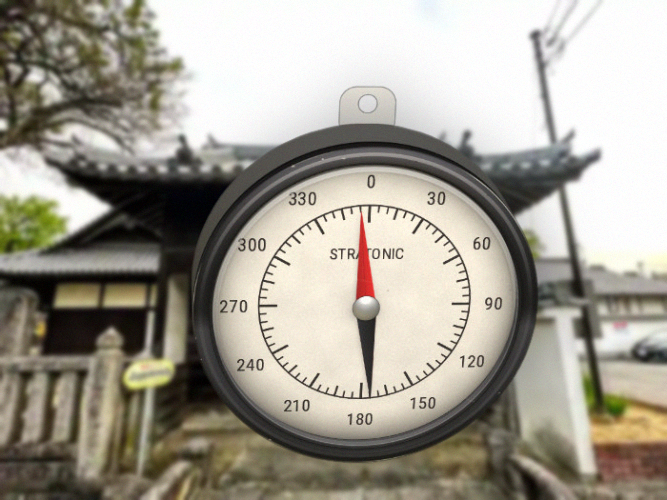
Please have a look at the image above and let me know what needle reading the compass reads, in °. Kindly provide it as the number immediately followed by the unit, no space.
355°
